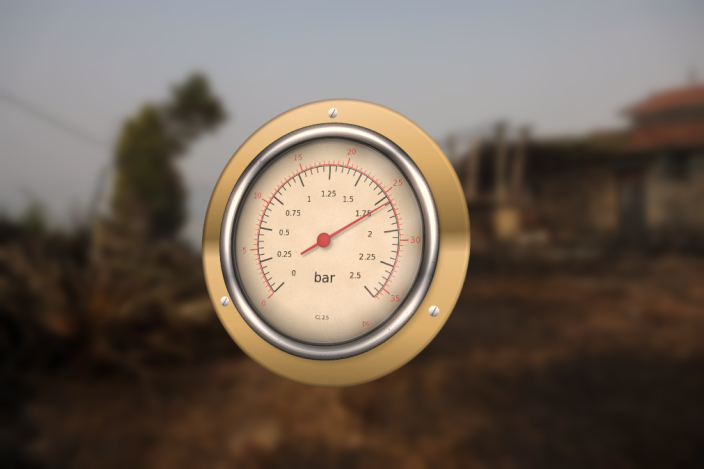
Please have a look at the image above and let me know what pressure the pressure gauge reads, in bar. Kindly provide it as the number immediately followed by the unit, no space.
1.8bar
